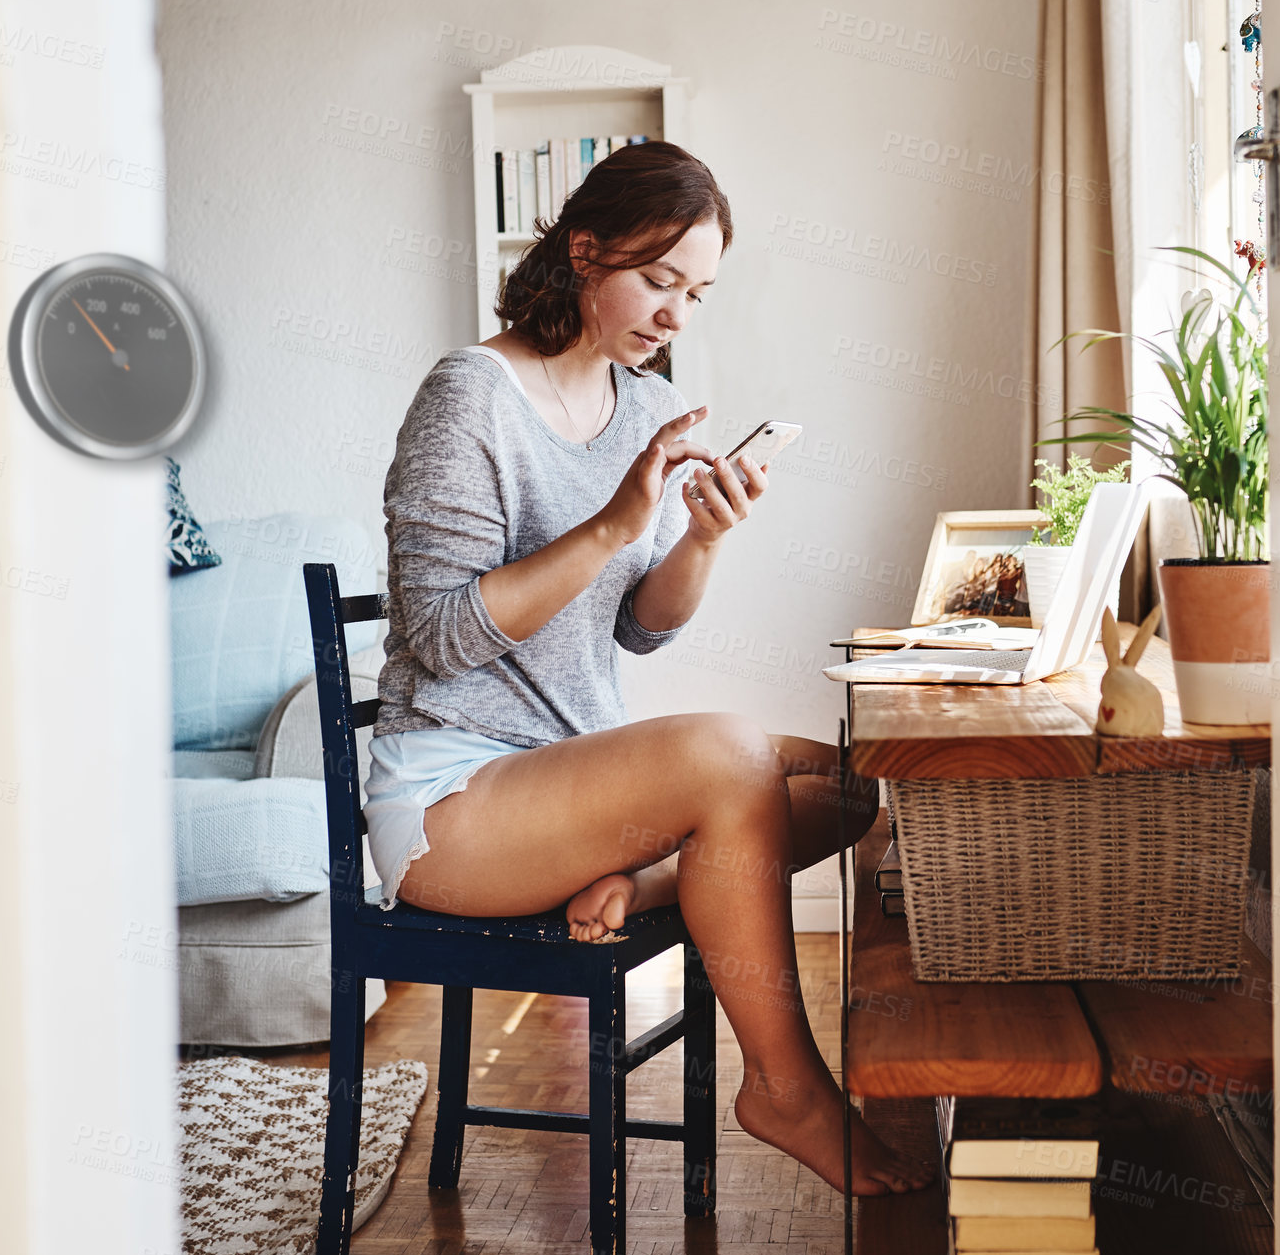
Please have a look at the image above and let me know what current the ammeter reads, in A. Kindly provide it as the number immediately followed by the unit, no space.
100A
